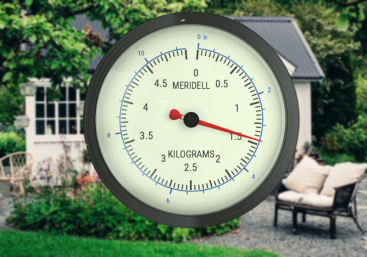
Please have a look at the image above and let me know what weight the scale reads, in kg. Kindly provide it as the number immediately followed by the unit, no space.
1.45kg
